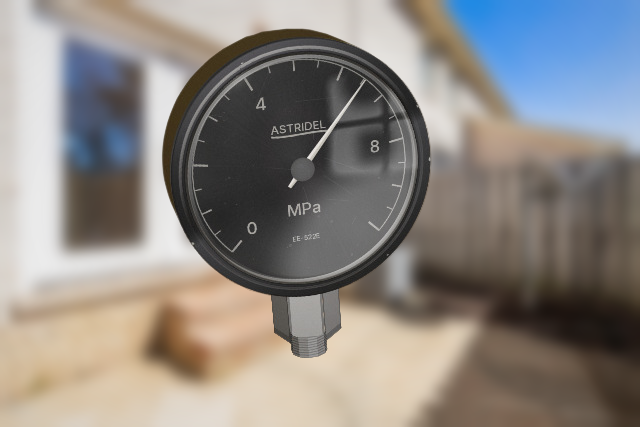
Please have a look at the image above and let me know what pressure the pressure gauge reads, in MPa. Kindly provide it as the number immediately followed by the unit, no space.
6.5MPa
